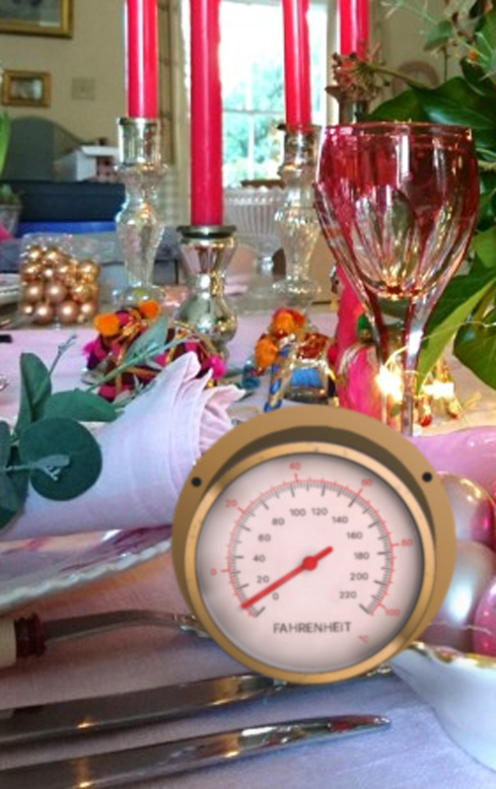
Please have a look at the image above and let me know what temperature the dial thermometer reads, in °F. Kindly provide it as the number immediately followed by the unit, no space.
10°F
